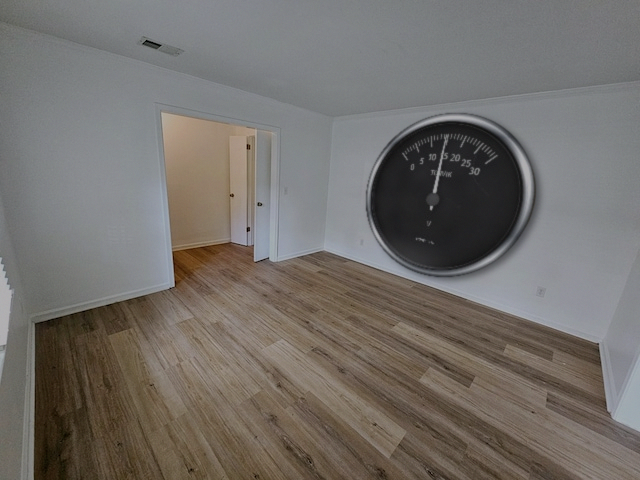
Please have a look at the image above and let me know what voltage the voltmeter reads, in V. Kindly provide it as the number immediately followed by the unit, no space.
15V
